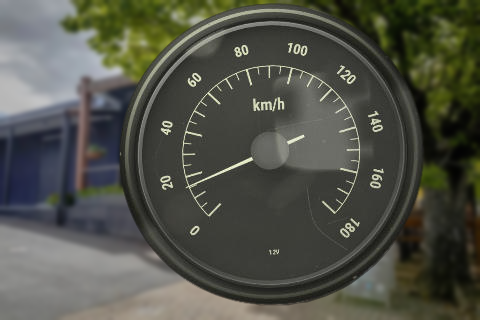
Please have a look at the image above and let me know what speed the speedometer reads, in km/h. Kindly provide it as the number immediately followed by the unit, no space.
15km/h
